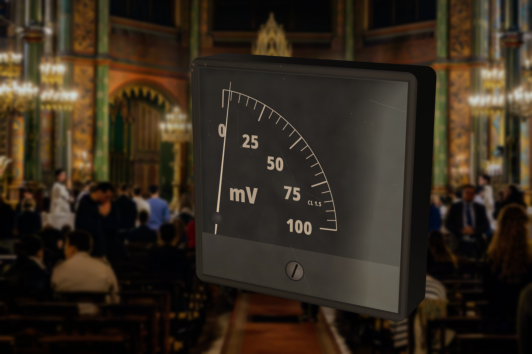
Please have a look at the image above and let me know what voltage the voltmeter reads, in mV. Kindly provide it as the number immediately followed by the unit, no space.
5mV
